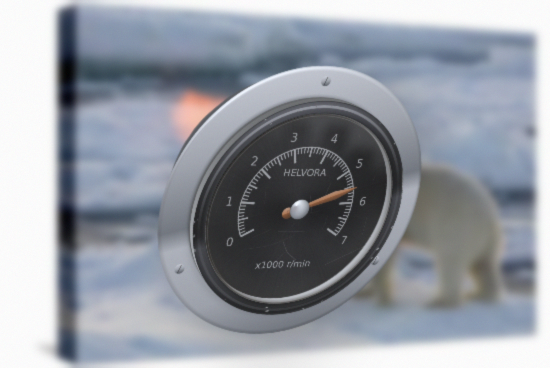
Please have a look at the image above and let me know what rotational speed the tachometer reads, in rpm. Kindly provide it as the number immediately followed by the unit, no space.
5500rpm
